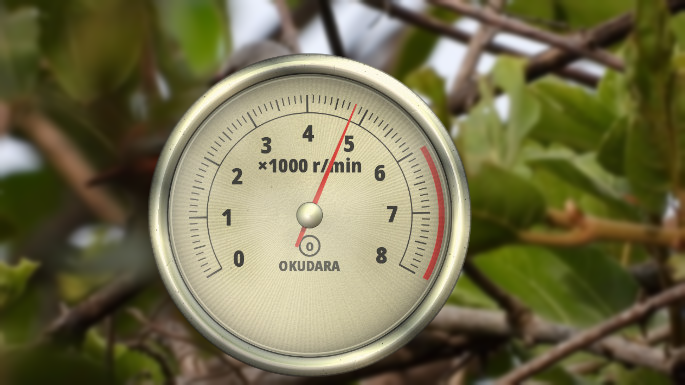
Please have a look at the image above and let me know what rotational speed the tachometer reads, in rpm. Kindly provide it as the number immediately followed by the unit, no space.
4800rpm
